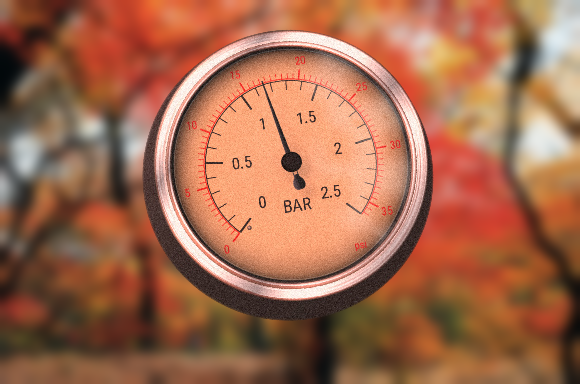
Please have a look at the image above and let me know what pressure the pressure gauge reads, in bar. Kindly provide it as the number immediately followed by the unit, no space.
1.15bar
